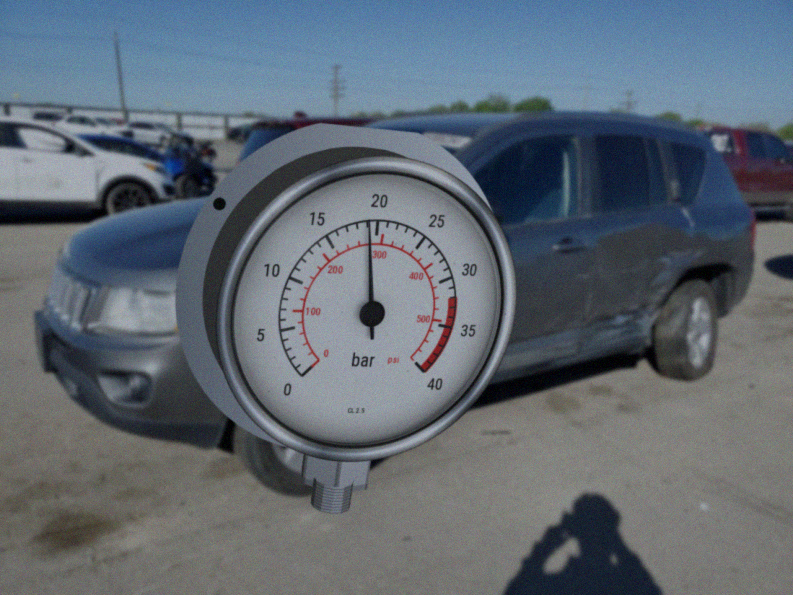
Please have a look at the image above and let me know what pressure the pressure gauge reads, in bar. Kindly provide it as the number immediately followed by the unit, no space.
19bar
